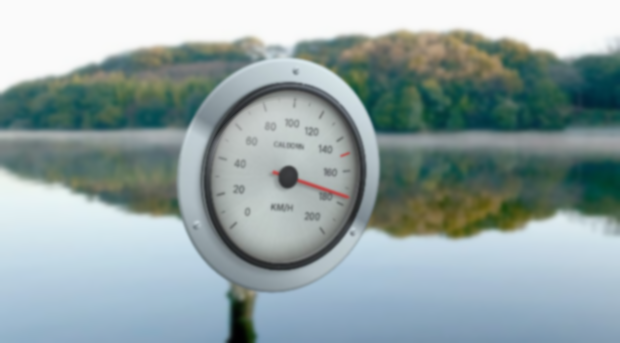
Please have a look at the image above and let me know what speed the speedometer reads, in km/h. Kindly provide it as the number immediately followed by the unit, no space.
175km/h
